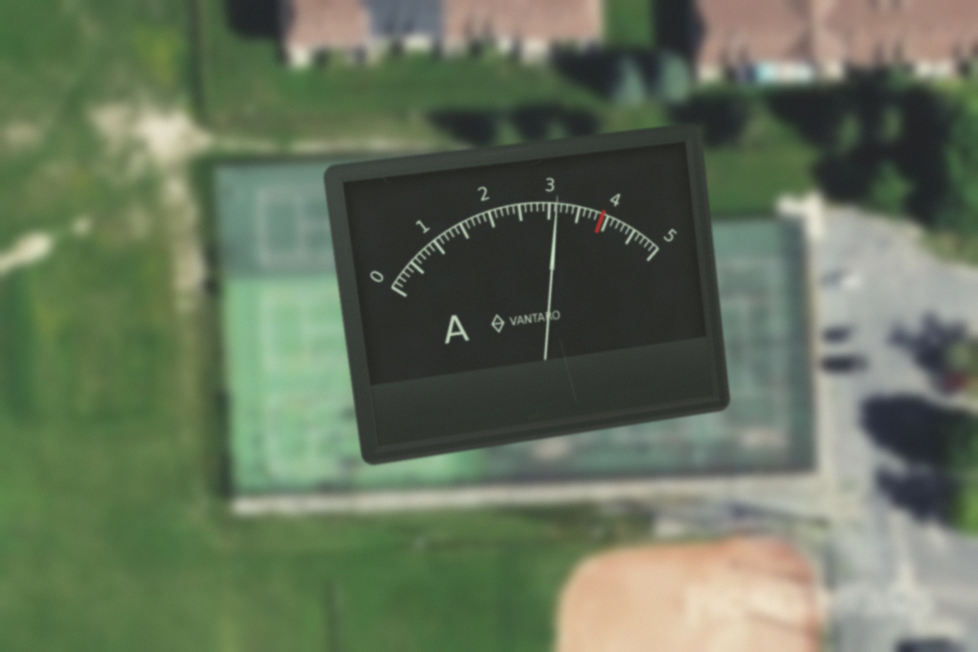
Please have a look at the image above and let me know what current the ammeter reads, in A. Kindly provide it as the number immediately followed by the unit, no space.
3.1A
